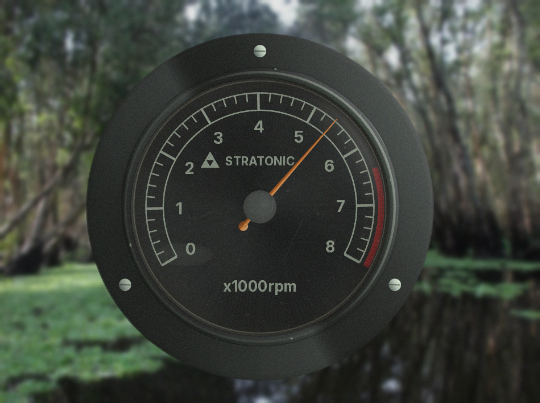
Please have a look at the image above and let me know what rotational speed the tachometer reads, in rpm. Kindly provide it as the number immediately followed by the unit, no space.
5400rpm
